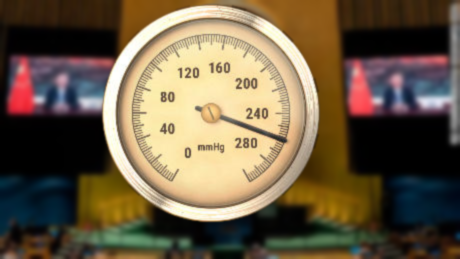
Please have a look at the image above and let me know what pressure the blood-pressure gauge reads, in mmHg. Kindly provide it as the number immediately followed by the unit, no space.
260mmHg
